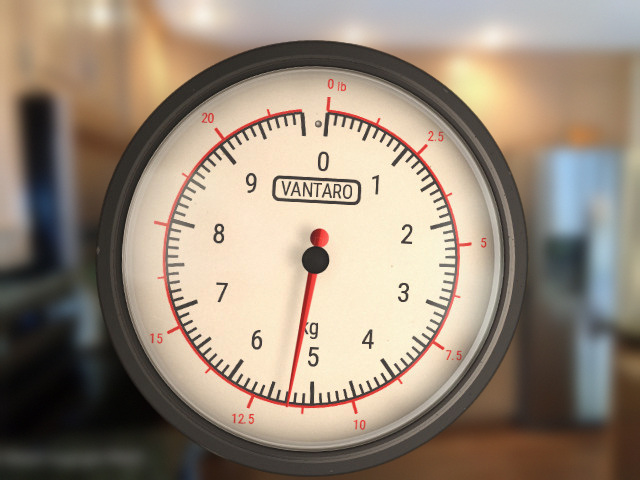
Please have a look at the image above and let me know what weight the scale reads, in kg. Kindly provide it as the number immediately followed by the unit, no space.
5.3kg
